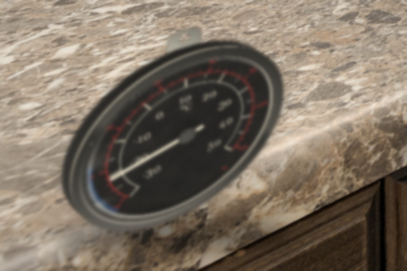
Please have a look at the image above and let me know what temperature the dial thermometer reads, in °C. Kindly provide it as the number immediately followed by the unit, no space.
-20°C
